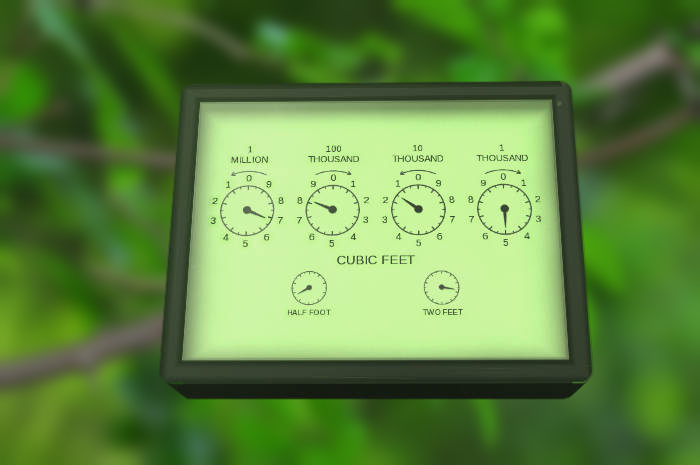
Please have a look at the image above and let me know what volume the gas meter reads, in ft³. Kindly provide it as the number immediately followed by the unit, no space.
681500ft³
